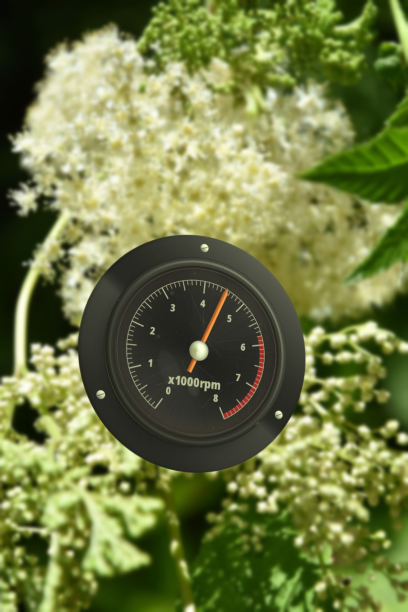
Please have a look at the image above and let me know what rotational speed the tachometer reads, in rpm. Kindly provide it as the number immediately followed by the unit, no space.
4500rpm
